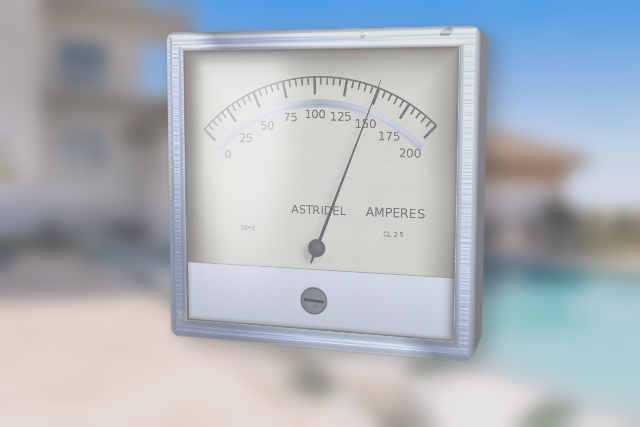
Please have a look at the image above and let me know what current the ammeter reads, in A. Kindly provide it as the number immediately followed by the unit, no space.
150A
